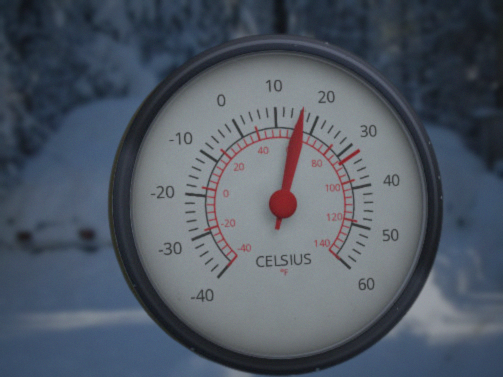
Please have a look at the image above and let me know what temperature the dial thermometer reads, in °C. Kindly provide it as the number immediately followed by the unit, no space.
16°C
